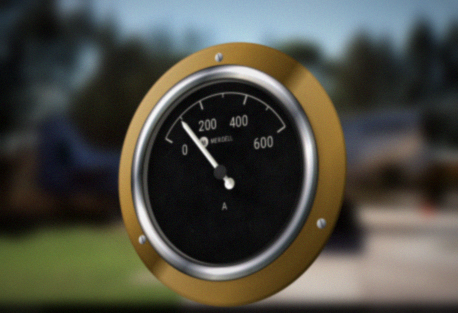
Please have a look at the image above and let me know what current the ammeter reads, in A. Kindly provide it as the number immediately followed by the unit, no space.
100A
